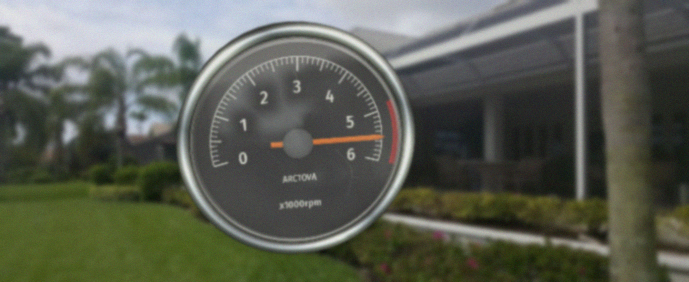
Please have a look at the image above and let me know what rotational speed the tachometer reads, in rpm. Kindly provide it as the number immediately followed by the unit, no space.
5500rpm
